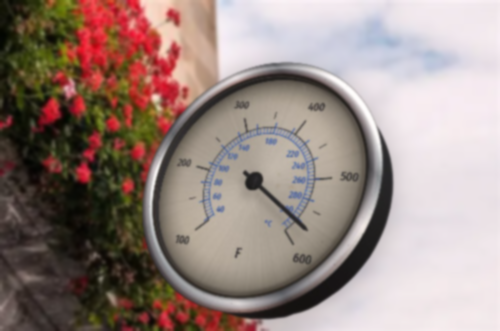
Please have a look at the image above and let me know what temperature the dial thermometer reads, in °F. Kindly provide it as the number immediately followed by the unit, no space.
575°F
